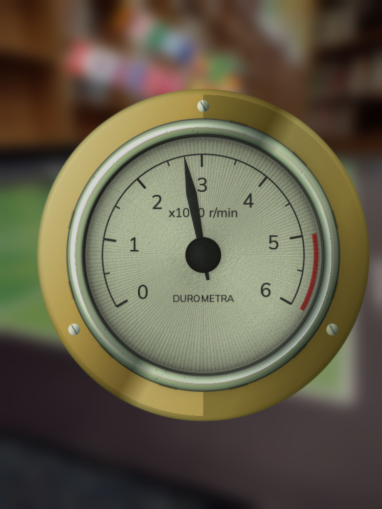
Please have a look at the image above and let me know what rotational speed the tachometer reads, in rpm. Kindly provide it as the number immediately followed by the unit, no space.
2750rpm
